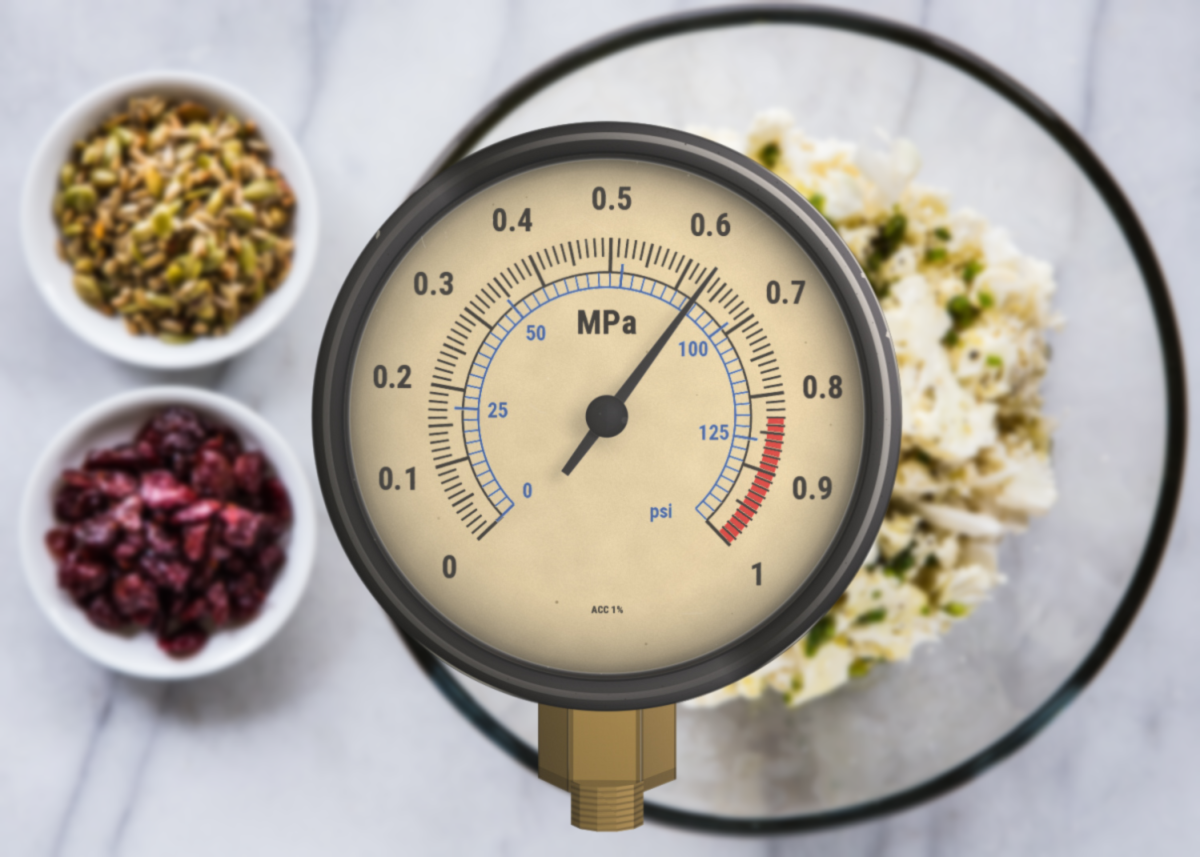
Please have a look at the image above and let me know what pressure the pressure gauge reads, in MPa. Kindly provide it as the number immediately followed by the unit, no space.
0.63MPa
